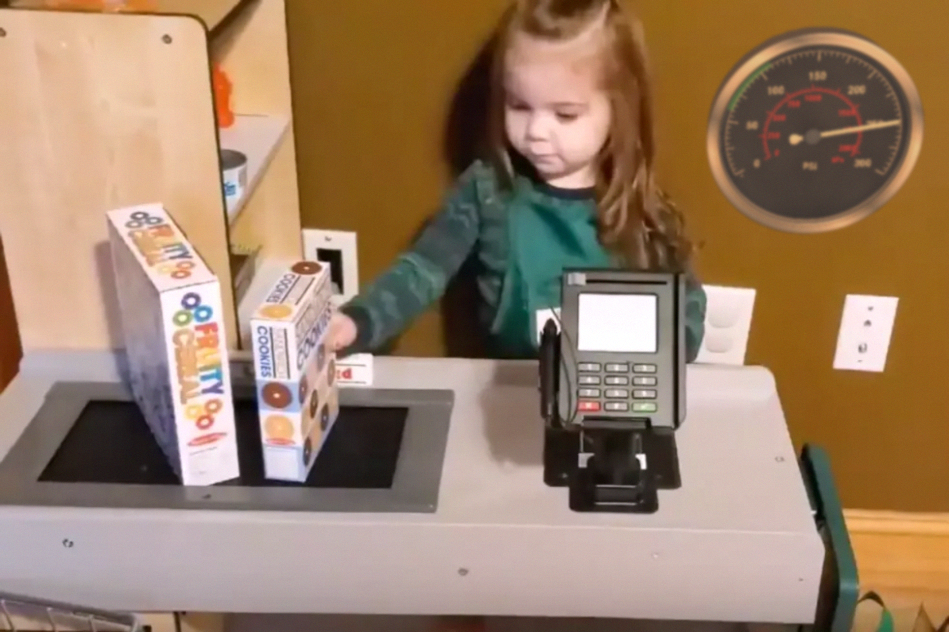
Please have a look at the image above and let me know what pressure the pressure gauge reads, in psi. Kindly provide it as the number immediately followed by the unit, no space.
250psi
